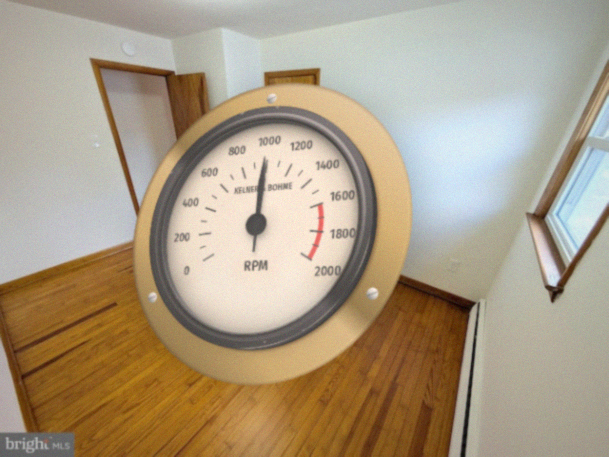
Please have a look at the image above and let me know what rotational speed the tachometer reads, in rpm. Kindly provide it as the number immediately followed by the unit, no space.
1000rpm
